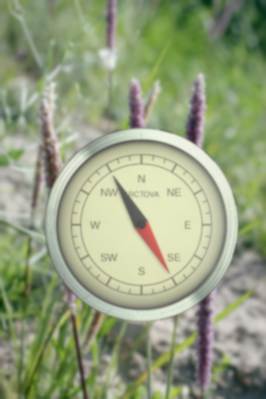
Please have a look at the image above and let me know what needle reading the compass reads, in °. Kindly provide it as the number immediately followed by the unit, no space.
150°
